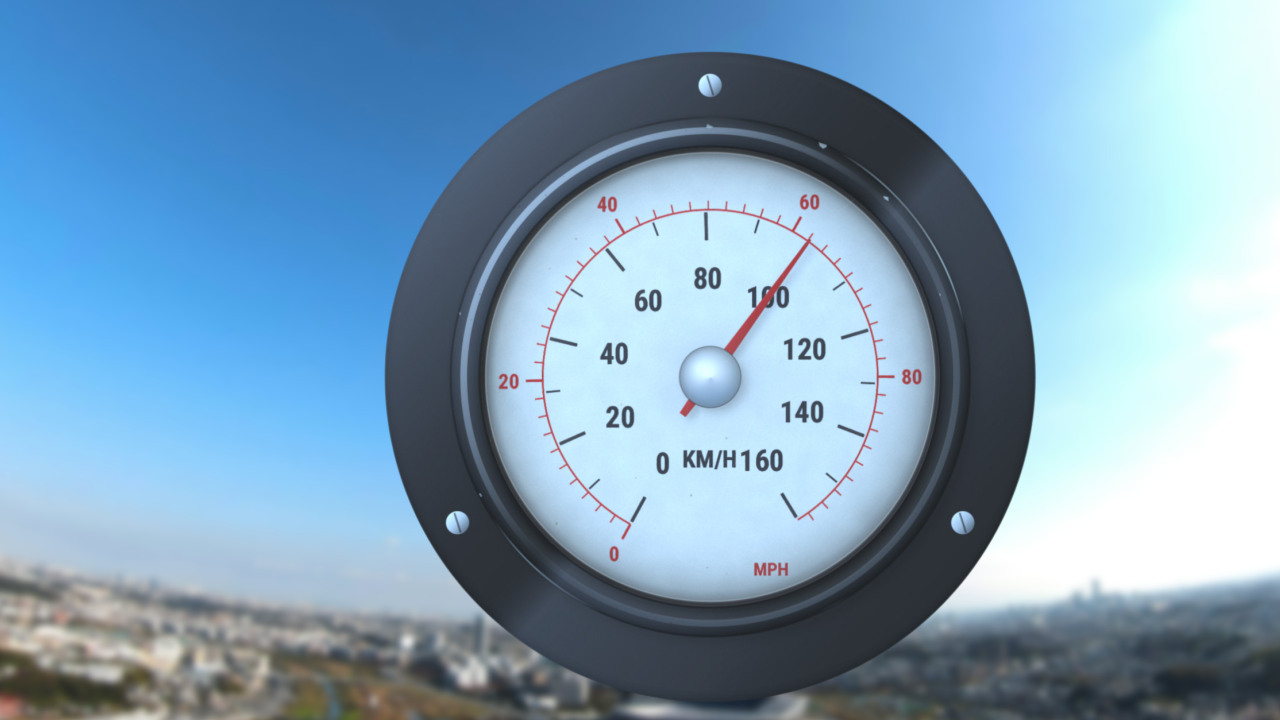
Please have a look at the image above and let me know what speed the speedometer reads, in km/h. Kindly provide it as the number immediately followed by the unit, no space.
100km/h
